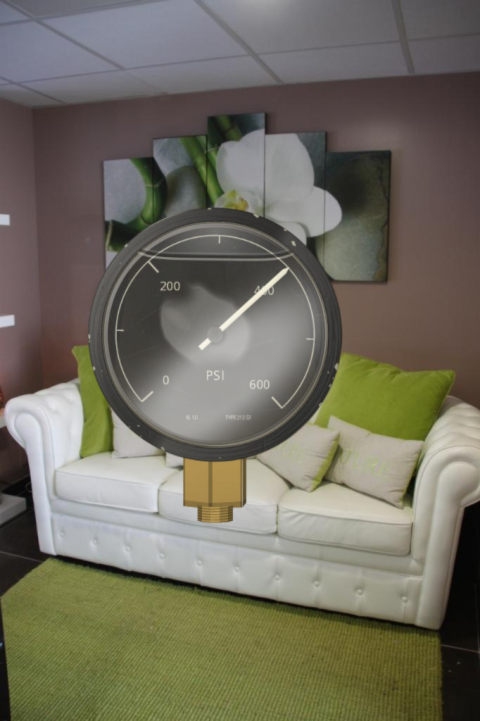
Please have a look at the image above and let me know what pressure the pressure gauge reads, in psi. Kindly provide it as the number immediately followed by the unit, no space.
400psi
